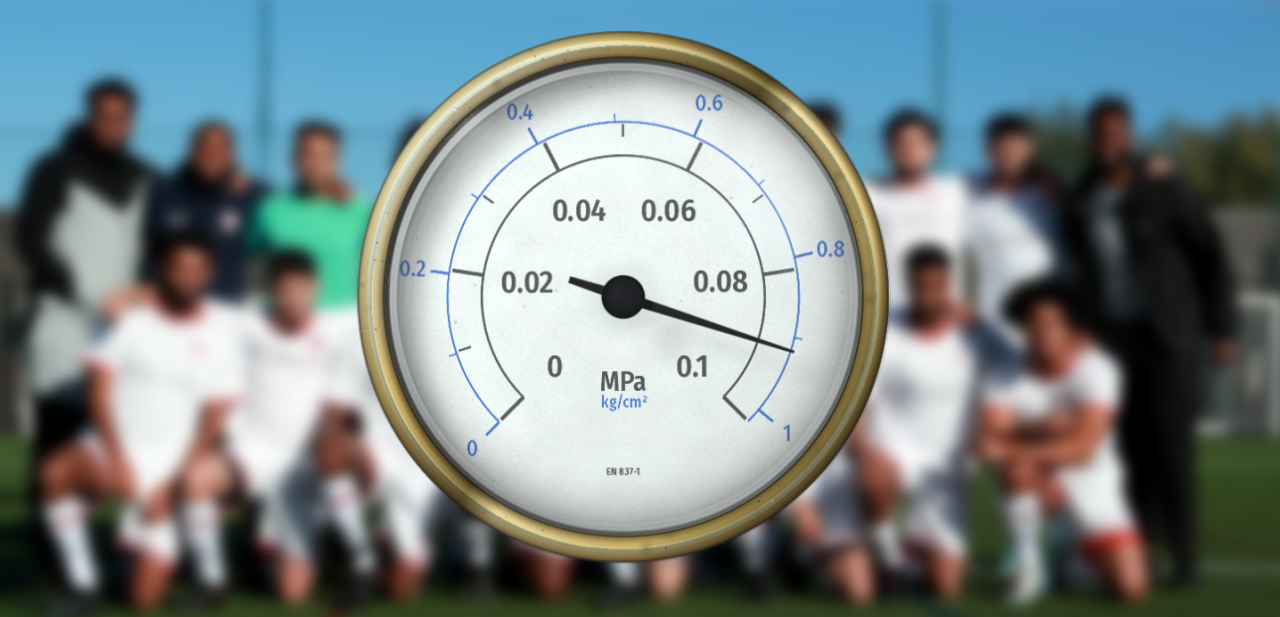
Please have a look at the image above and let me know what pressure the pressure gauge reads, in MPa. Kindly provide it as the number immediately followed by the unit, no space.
0.09MPa
